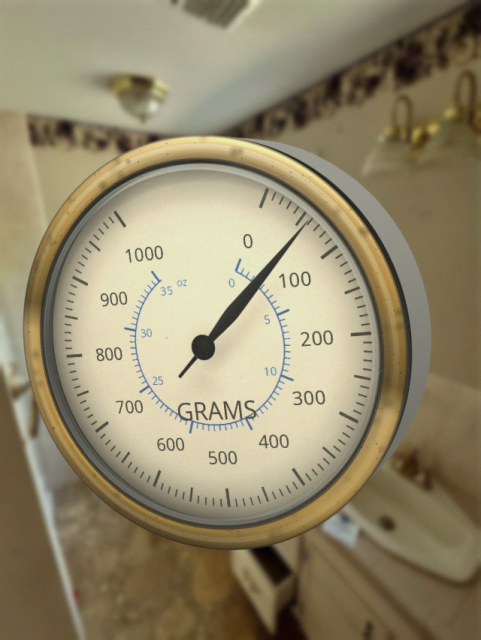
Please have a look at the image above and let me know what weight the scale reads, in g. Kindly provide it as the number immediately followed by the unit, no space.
60g
